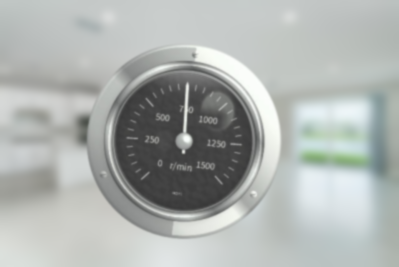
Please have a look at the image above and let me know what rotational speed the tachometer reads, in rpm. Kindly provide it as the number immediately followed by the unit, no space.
750rpm
